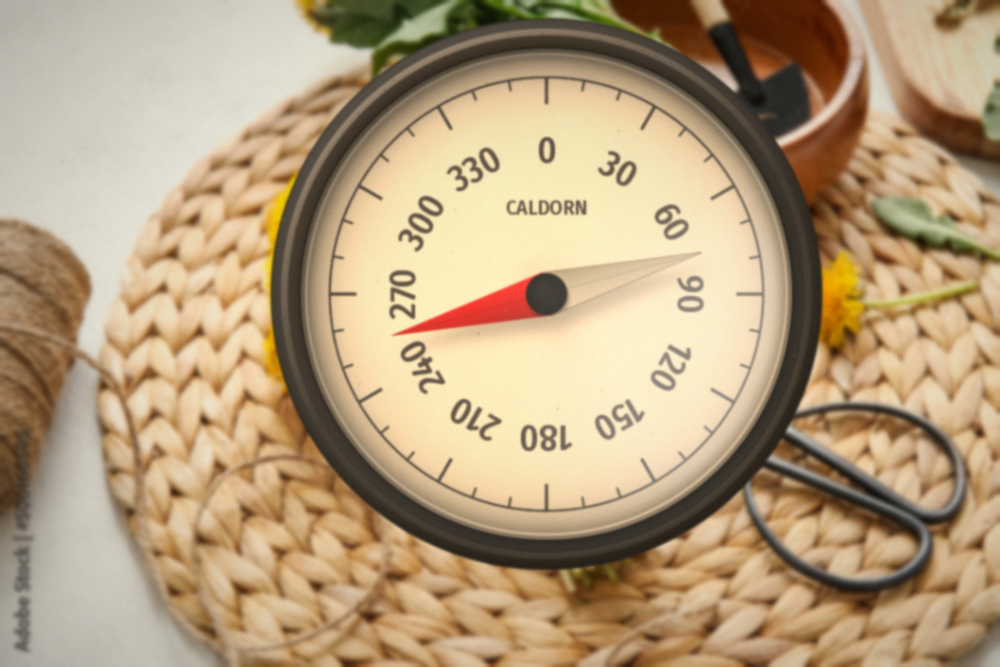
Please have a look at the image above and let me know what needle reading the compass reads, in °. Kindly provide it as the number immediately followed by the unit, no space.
255°
